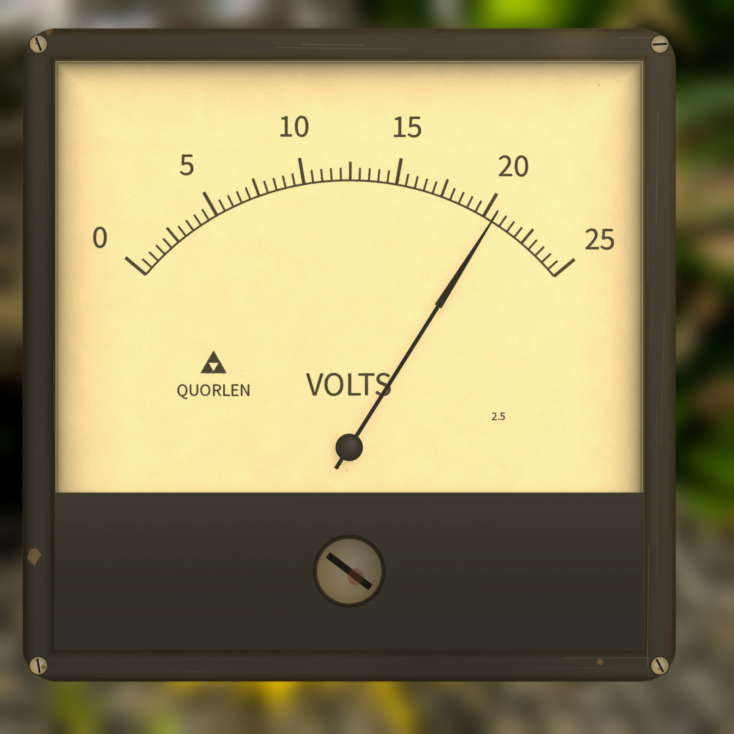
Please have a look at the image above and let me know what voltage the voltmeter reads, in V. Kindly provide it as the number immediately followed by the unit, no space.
20.5V
